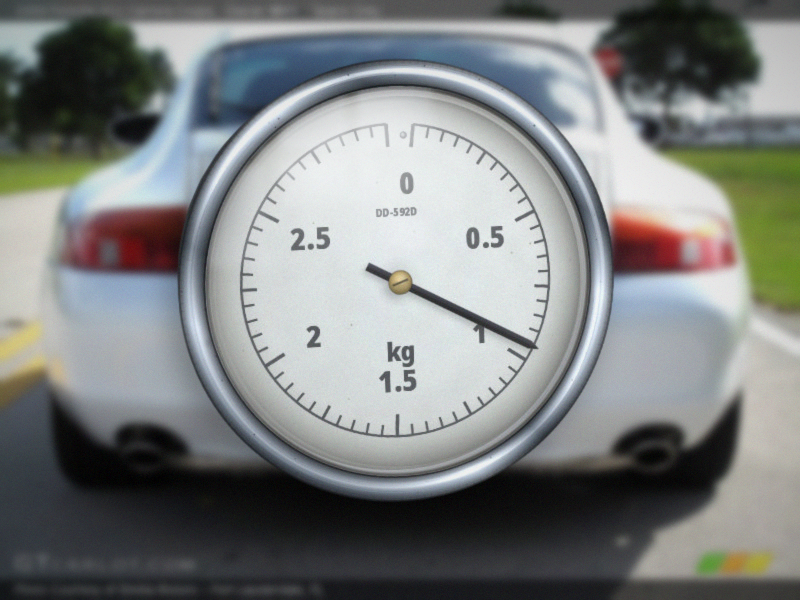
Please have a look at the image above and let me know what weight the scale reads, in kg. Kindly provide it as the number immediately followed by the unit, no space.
0.95kg
